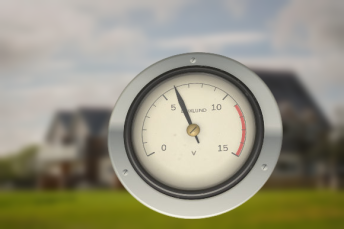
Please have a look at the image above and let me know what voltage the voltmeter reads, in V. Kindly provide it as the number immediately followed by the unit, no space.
6V
